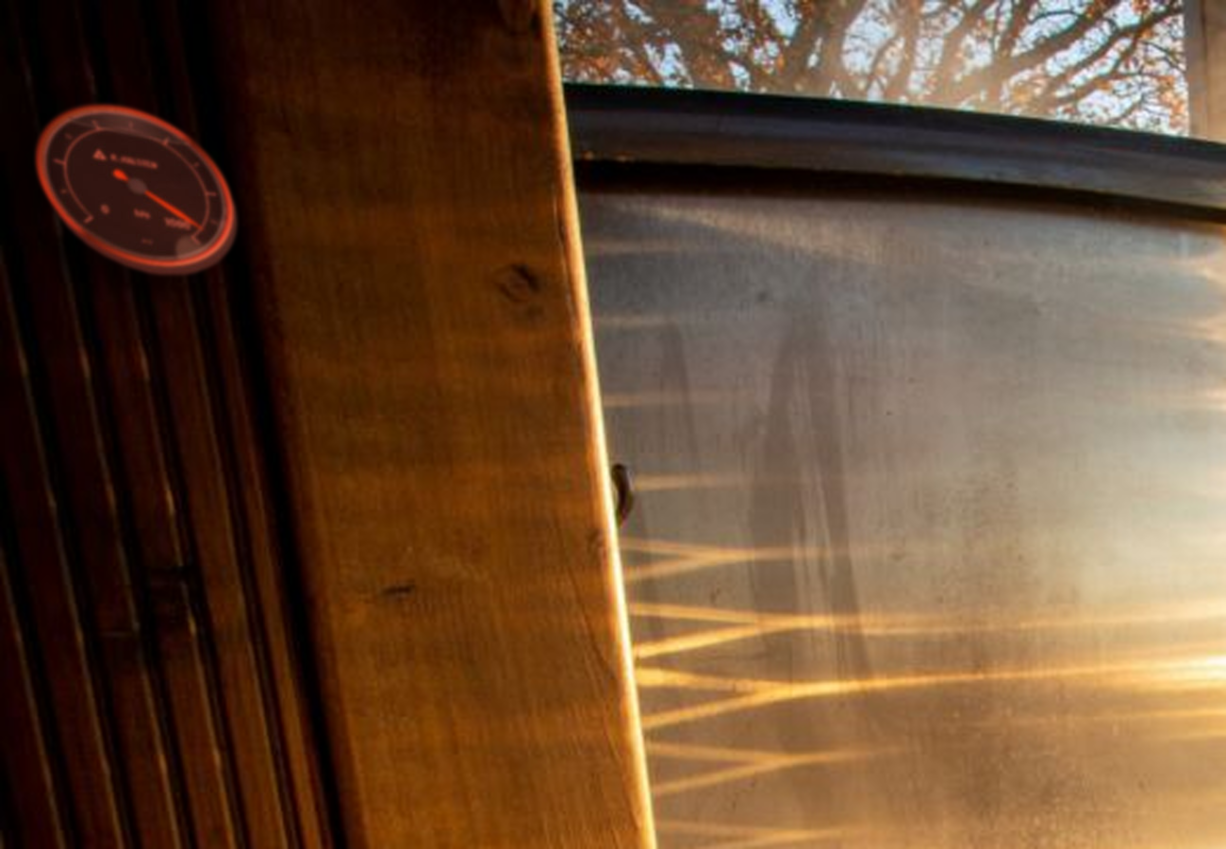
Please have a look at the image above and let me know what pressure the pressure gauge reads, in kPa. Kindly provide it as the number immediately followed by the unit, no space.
950kPa
